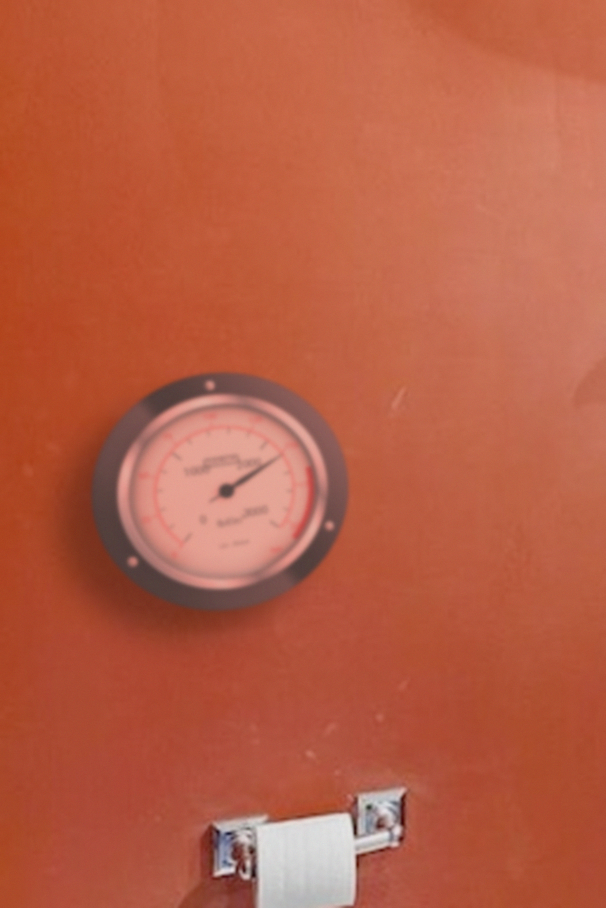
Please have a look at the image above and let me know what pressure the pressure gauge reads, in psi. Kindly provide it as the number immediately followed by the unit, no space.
2200psi
